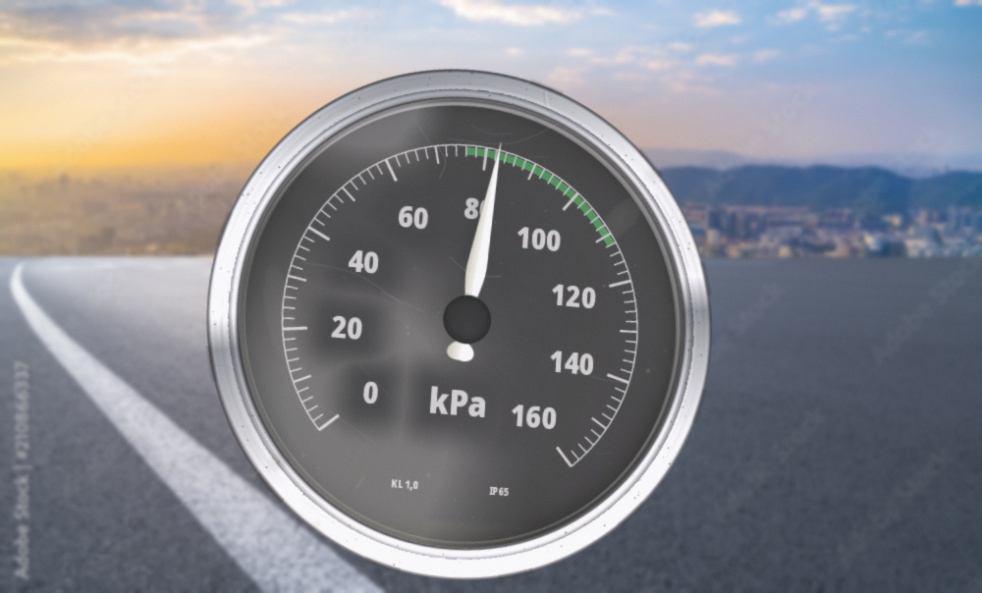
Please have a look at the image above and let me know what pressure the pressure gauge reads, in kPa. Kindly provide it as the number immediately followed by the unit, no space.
82kPa
